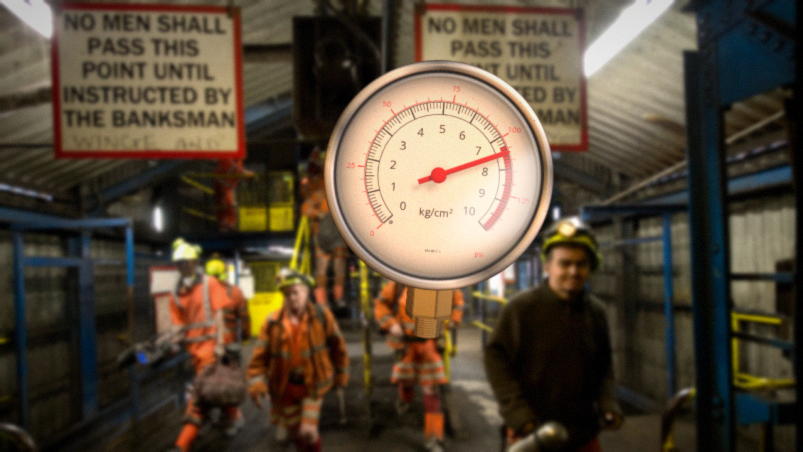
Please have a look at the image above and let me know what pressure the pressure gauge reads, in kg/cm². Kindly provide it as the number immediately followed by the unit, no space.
7.5kg/cm²
